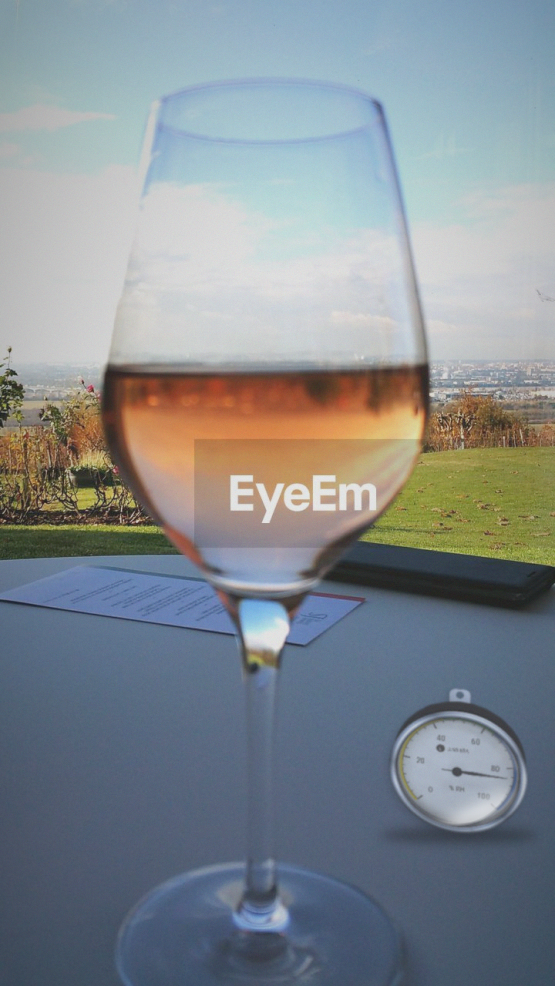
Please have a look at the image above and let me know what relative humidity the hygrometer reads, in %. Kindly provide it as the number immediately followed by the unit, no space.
84%
